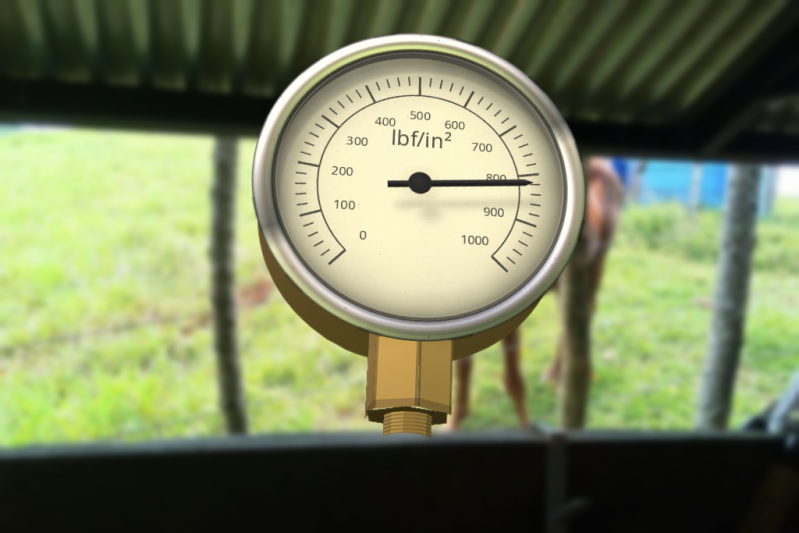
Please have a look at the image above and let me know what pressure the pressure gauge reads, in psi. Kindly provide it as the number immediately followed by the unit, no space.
820psi
